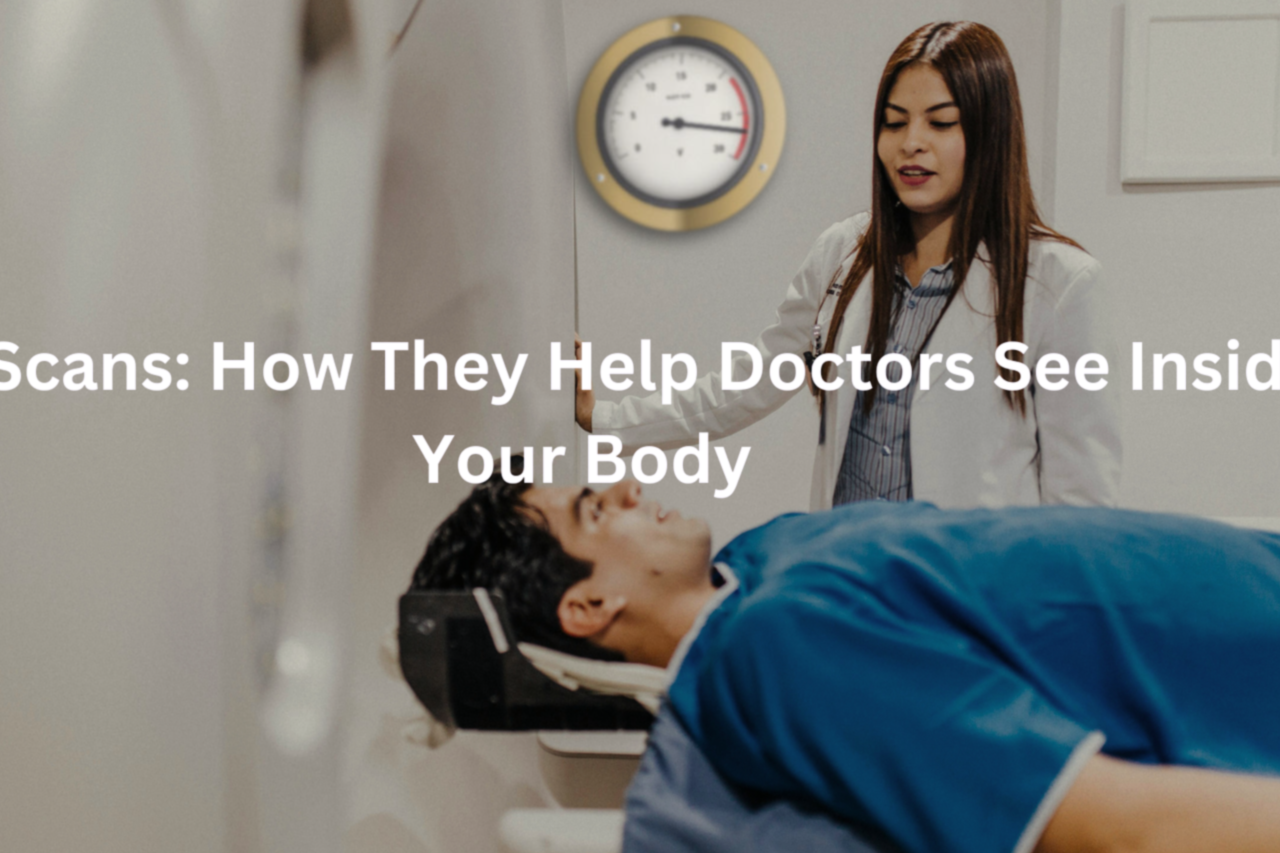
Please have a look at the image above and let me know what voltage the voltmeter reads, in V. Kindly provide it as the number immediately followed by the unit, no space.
27V
